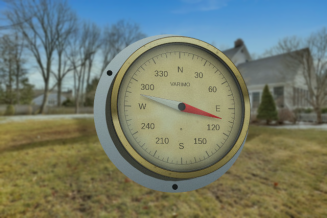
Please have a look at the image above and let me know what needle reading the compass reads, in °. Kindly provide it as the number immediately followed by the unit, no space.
105°
